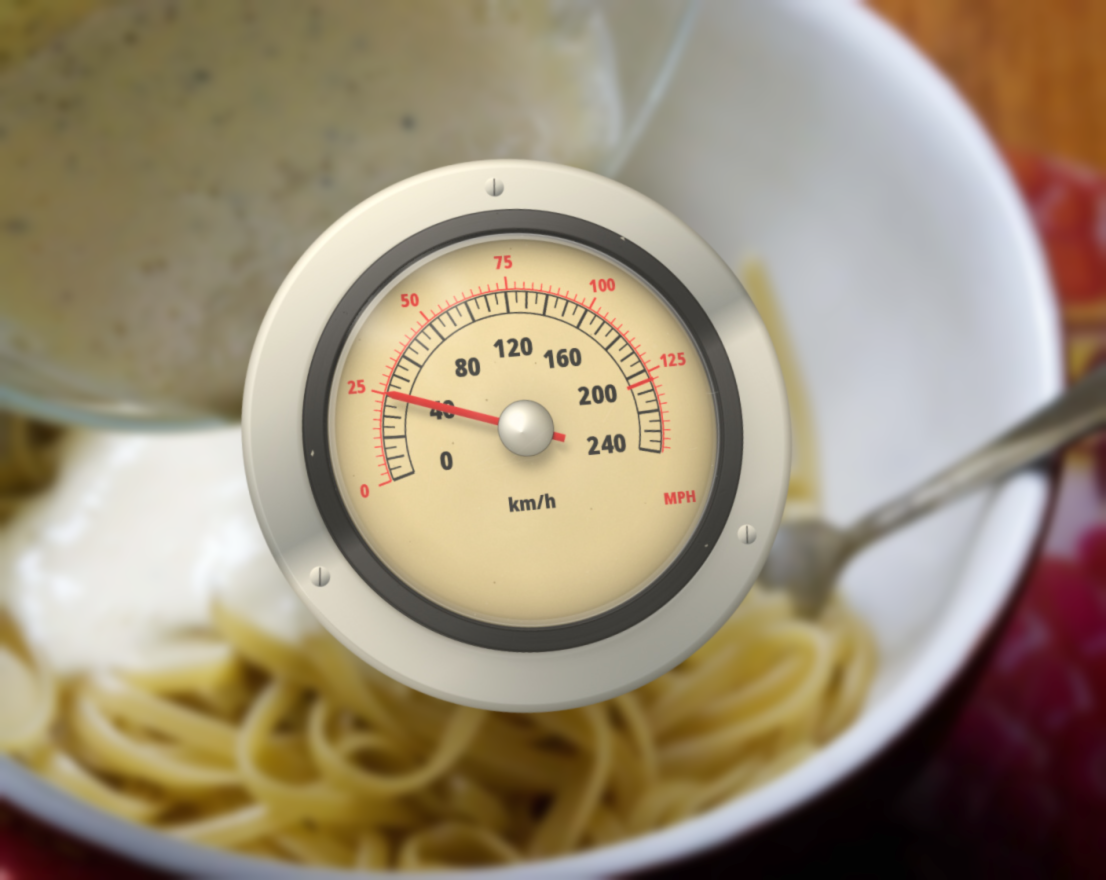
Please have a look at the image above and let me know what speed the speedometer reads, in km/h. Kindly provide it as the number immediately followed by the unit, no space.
40km/h
